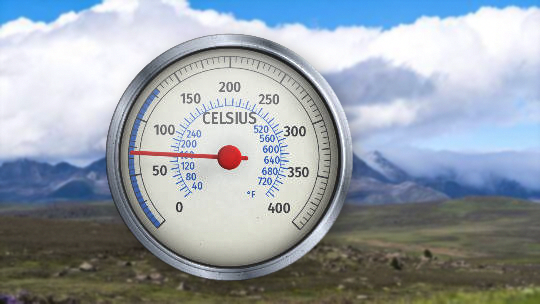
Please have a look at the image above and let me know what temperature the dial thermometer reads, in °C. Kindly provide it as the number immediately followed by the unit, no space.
70°C
